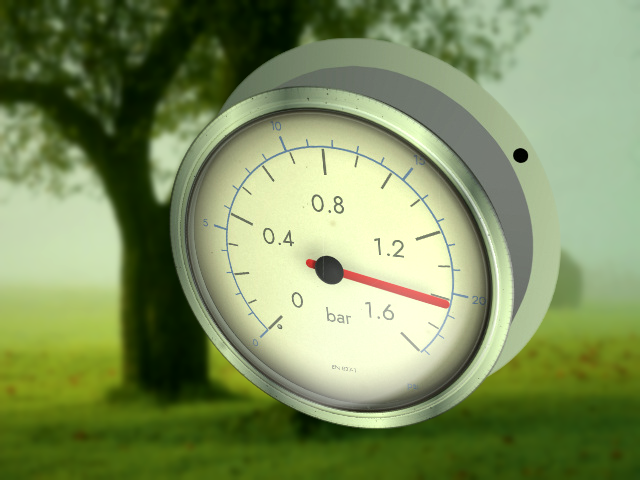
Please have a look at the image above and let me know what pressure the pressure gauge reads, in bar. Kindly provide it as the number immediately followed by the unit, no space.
1.4bar
